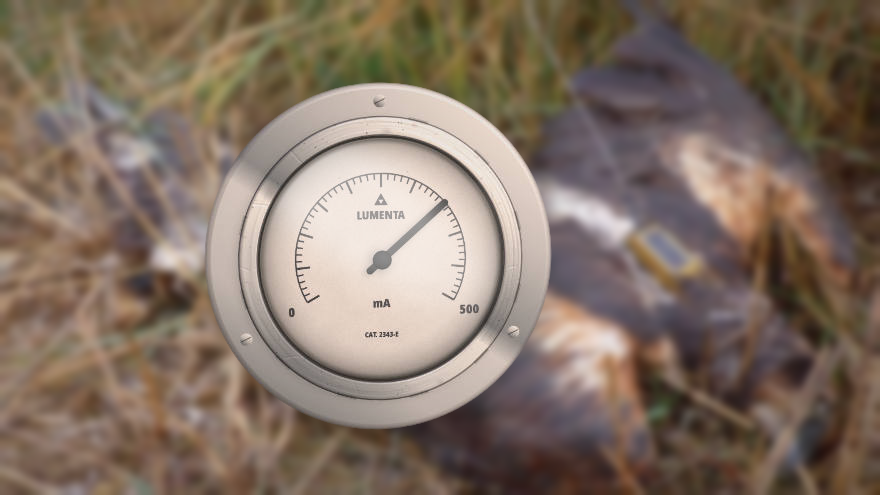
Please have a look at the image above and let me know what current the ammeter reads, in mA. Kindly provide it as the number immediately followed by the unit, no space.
350mA
